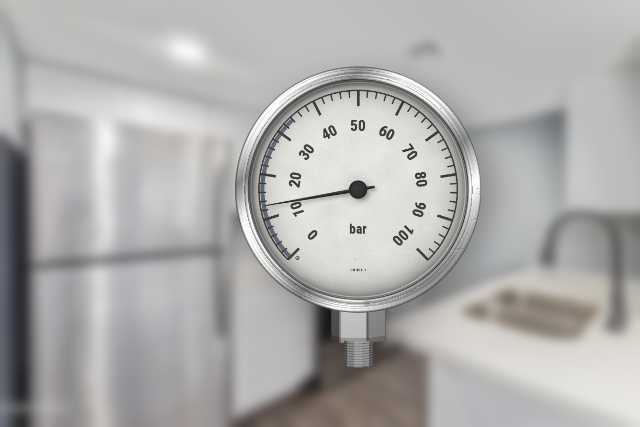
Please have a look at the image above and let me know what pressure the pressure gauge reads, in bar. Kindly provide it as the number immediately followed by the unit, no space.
13bar
